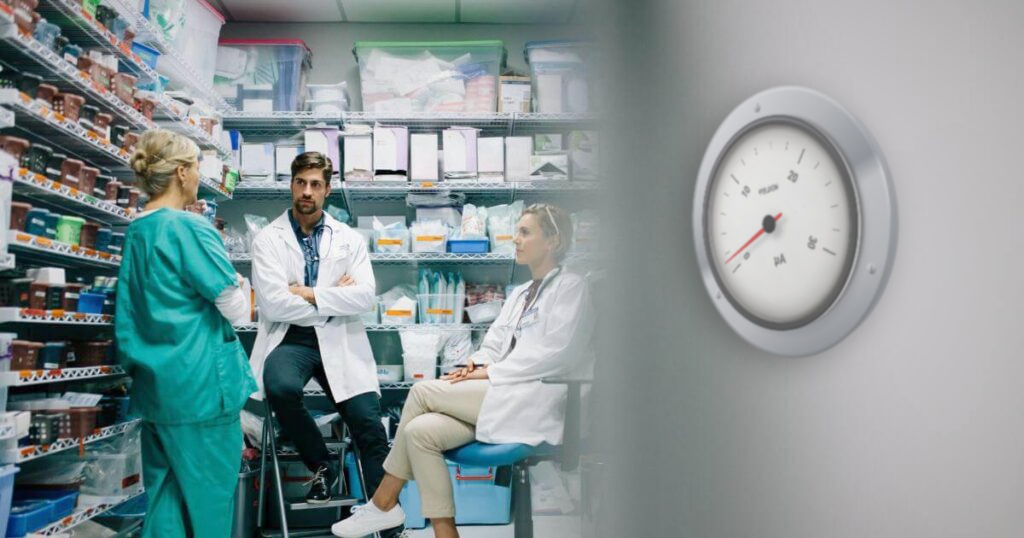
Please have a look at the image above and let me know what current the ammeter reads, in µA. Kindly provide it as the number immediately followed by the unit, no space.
1µA
